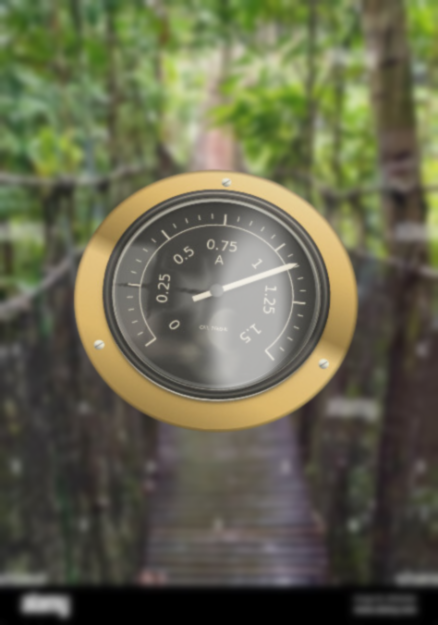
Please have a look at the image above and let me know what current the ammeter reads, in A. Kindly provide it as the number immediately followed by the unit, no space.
1.1A
